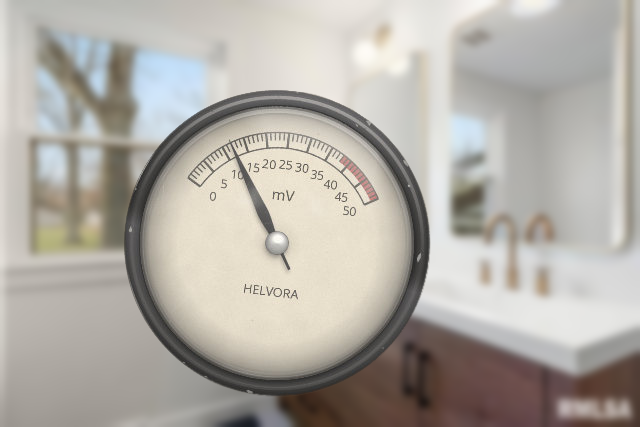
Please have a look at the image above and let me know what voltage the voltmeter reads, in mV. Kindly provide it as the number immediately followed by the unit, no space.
12mV
